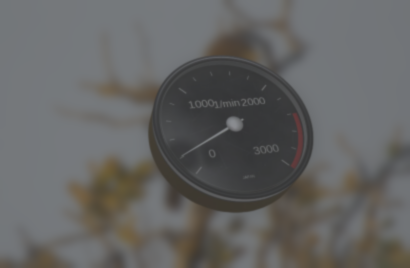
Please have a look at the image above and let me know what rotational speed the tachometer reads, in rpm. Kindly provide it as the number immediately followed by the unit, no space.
200rpm
